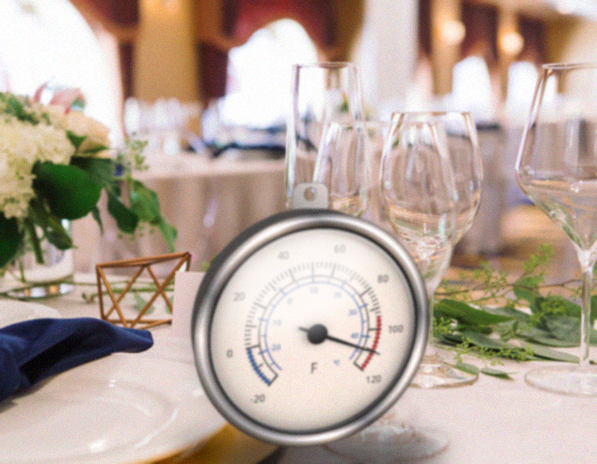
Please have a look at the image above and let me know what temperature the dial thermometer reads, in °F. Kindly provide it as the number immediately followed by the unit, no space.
110°F
